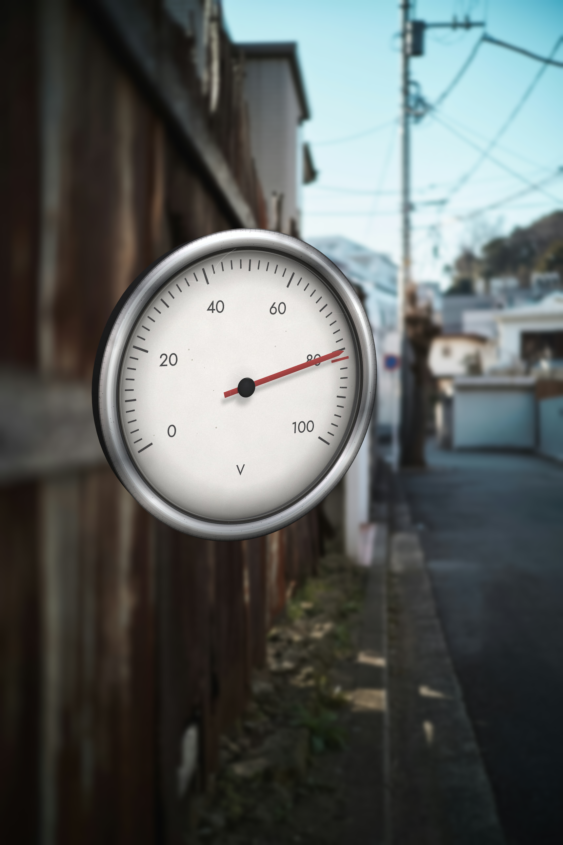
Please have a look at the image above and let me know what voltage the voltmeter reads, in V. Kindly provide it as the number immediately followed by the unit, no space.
80V
